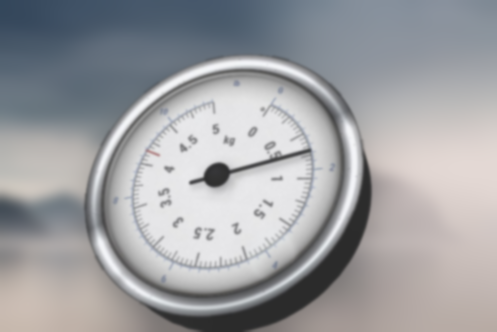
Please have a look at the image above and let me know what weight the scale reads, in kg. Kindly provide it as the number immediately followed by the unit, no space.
0.75kg
